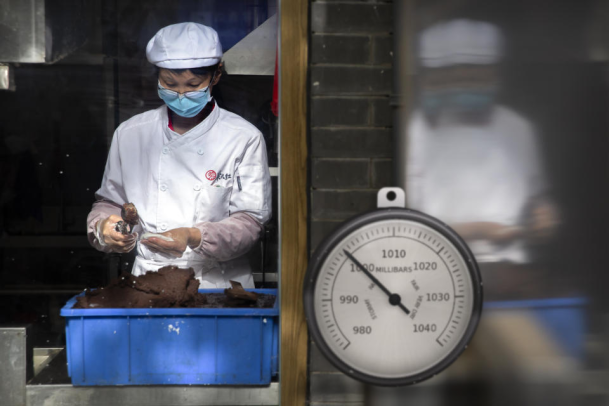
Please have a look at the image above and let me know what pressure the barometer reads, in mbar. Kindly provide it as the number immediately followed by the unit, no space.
1000mbar
